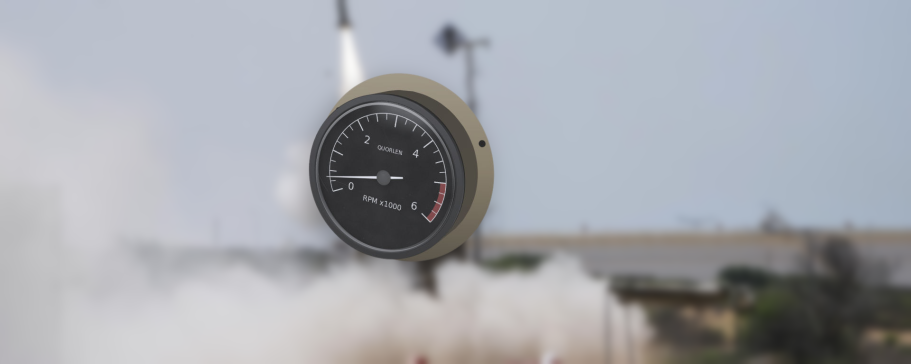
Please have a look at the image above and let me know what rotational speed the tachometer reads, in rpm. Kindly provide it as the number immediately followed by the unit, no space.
375rpm
